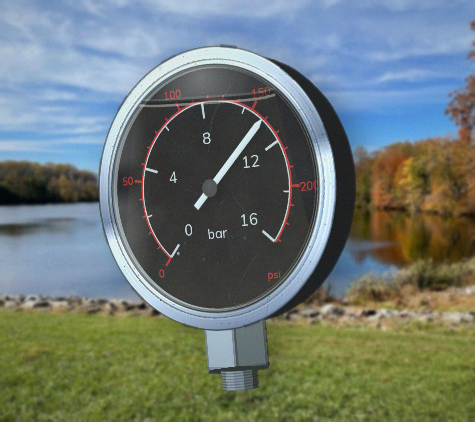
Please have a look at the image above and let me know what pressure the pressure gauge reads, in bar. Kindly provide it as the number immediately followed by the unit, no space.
11bar
